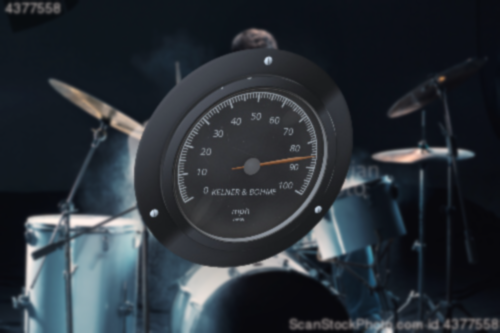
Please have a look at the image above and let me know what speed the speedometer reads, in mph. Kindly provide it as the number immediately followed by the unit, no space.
85mph
